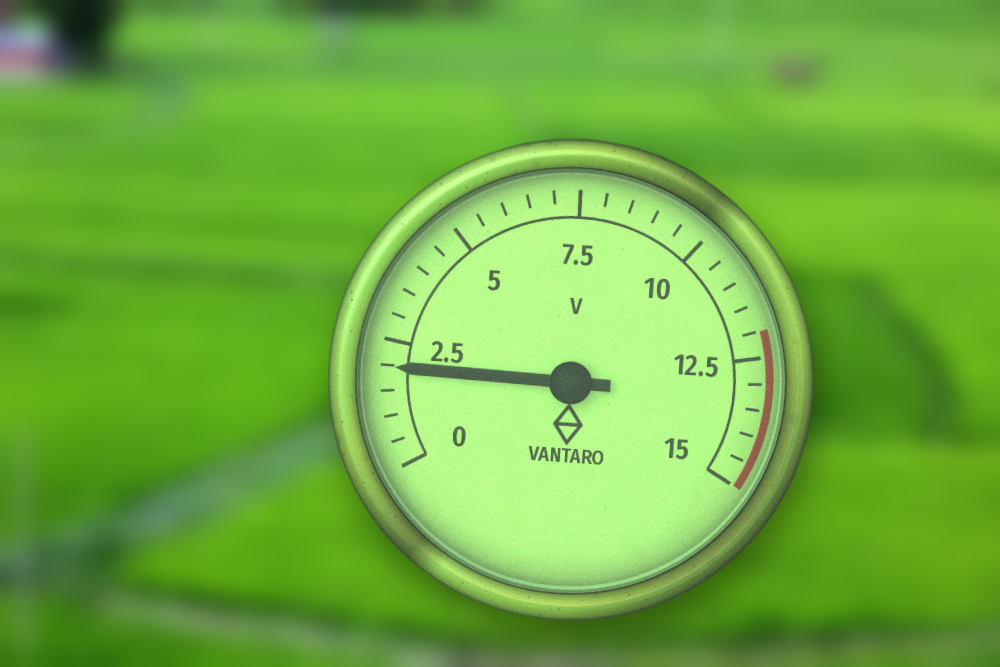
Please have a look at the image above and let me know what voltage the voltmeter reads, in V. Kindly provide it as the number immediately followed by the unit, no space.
2V
